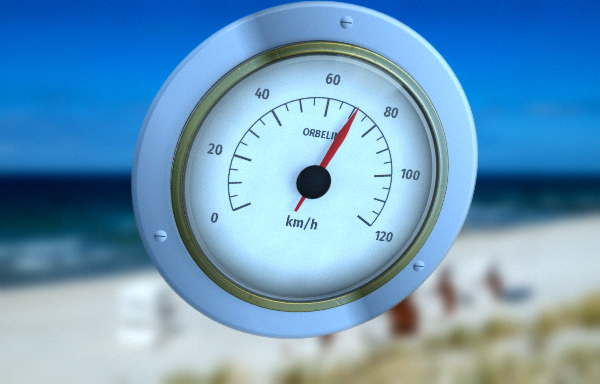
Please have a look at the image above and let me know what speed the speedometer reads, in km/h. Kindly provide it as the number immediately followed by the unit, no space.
70km/h
